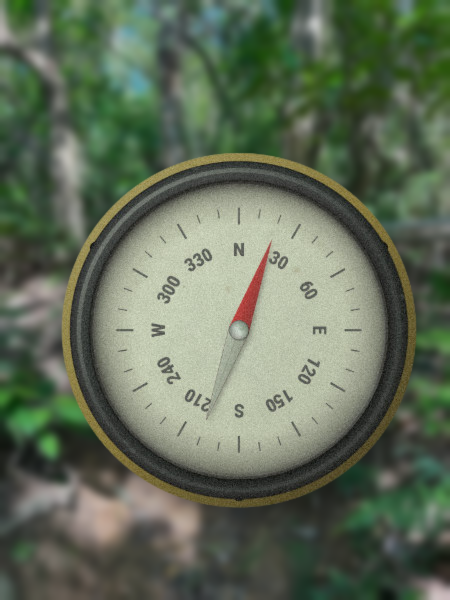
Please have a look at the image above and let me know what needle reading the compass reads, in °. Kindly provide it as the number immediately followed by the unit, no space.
20°
